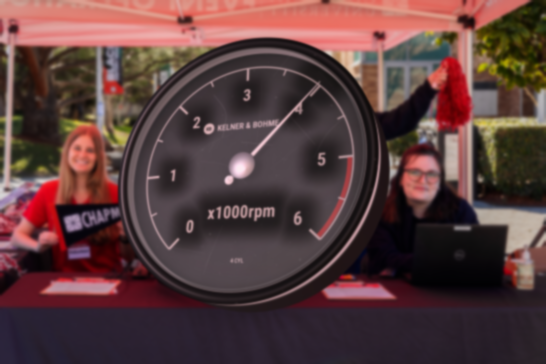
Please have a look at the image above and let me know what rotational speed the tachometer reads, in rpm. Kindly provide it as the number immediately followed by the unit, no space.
4000rpm
